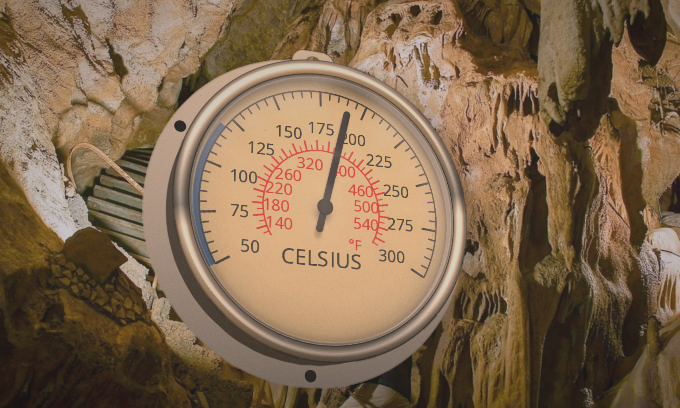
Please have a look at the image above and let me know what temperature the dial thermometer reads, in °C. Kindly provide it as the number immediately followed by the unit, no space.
190°C
